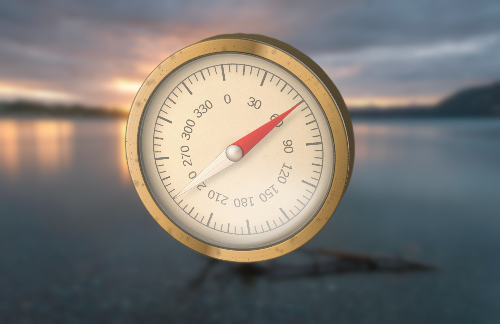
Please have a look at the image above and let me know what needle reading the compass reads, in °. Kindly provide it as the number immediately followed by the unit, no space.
60°
